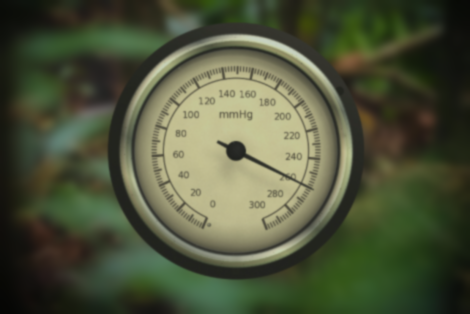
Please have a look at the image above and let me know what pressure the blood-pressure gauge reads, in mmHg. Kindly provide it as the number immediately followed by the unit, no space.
260mmHg
